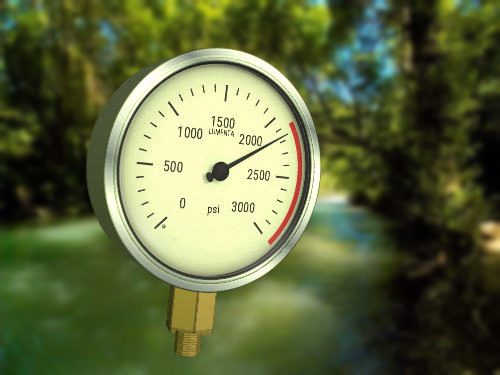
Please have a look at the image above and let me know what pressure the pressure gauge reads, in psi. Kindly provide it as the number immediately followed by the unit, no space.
2150psi
